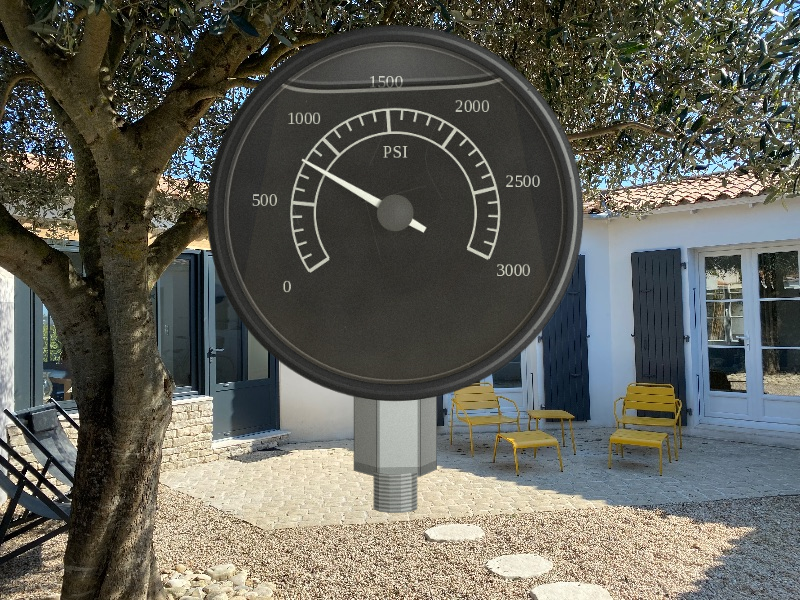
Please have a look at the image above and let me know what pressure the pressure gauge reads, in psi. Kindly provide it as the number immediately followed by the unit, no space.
800psi
